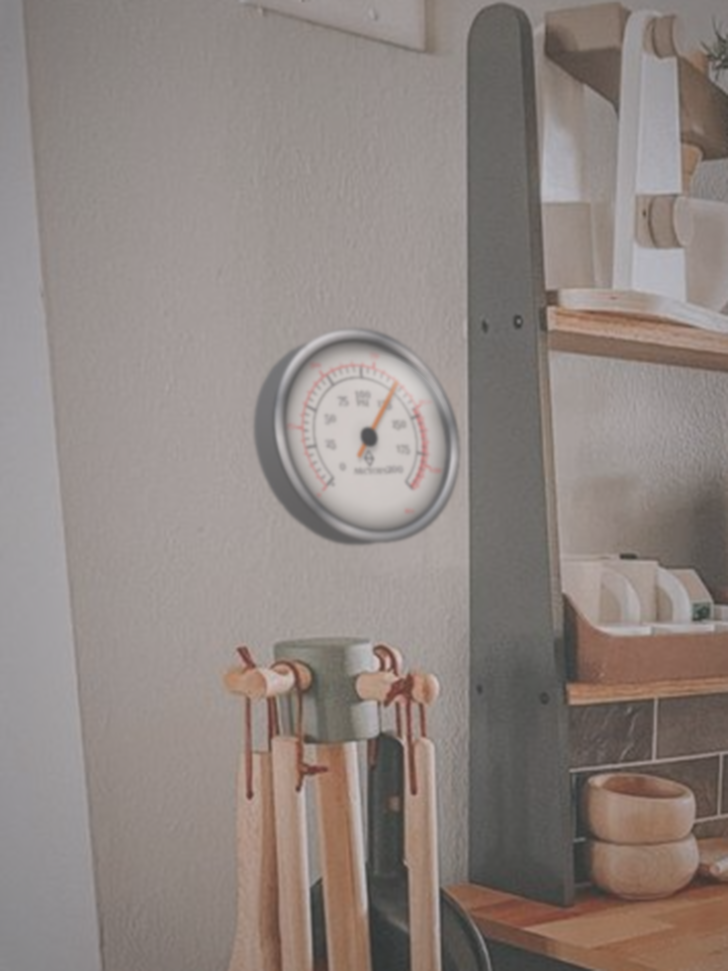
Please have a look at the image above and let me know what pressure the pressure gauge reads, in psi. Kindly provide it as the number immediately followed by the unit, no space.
125psi
